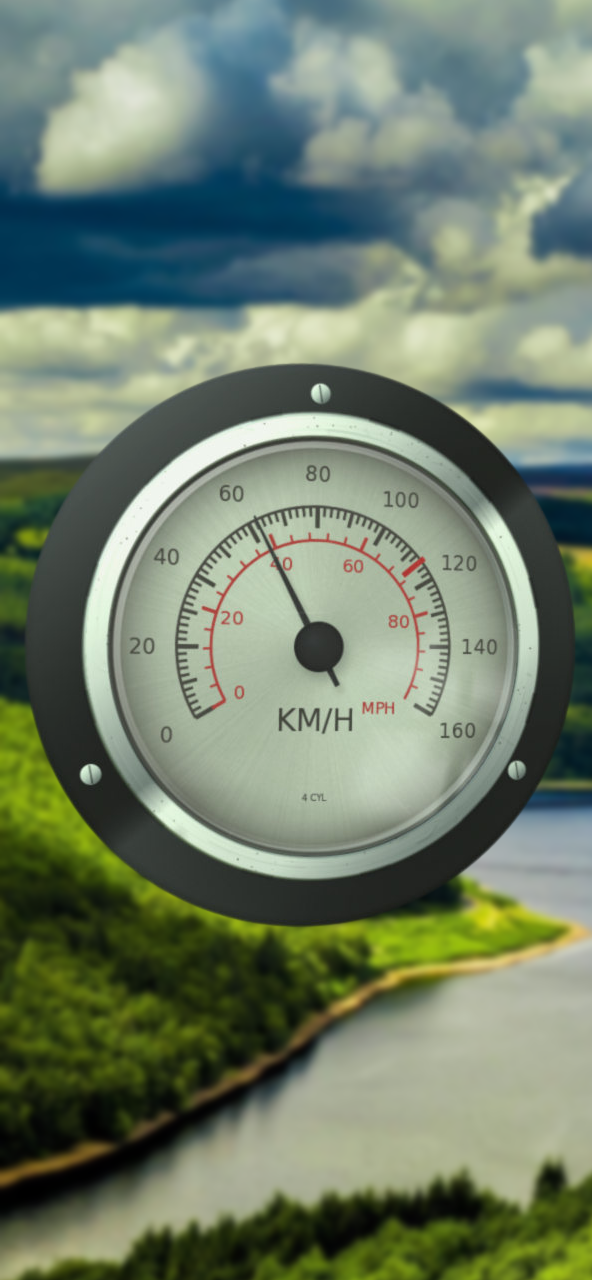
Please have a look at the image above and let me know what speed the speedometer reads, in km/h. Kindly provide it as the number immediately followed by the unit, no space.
62km/h
